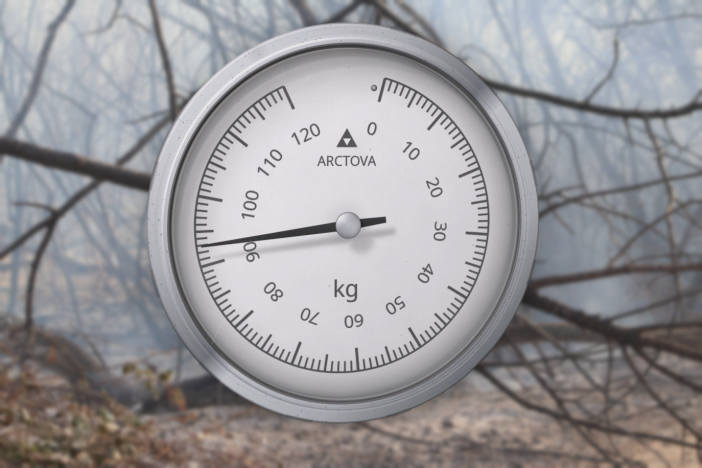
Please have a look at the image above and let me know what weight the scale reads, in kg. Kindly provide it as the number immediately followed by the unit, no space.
93kg
